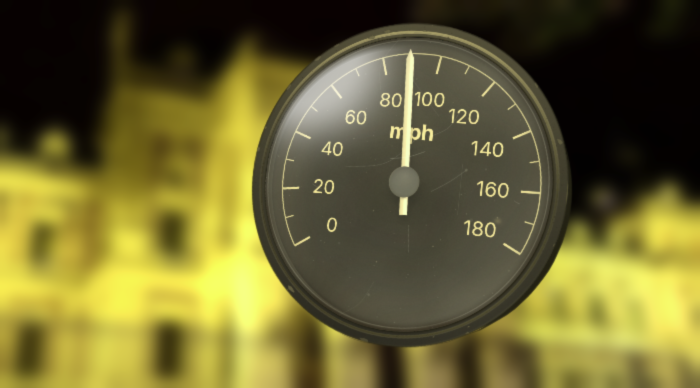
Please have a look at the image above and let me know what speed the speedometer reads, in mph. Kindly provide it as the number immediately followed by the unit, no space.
90mph
